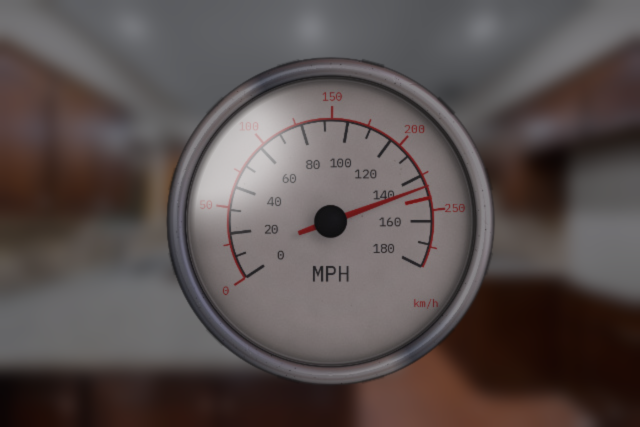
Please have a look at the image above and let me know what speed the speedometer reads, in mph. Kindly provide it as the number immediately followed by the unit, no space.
145mph
